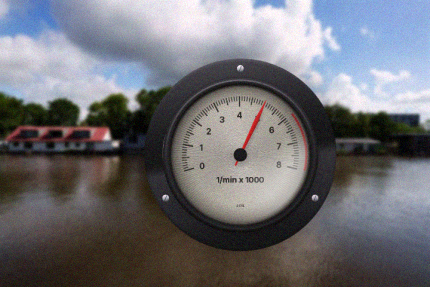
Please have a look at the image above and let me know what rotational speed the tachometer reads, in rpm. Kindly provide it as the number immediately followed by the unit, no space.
5000rpm
